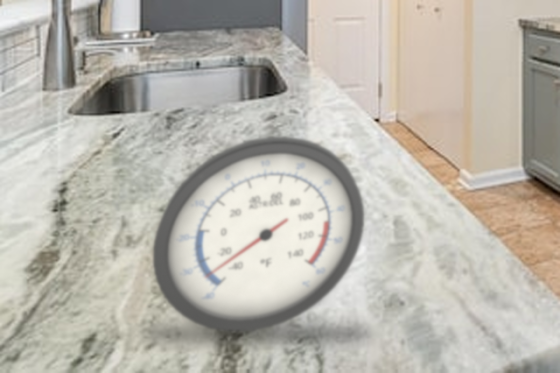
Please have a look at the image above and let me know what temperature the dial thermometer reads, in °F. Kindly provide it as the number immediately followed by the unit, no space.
-30°F
